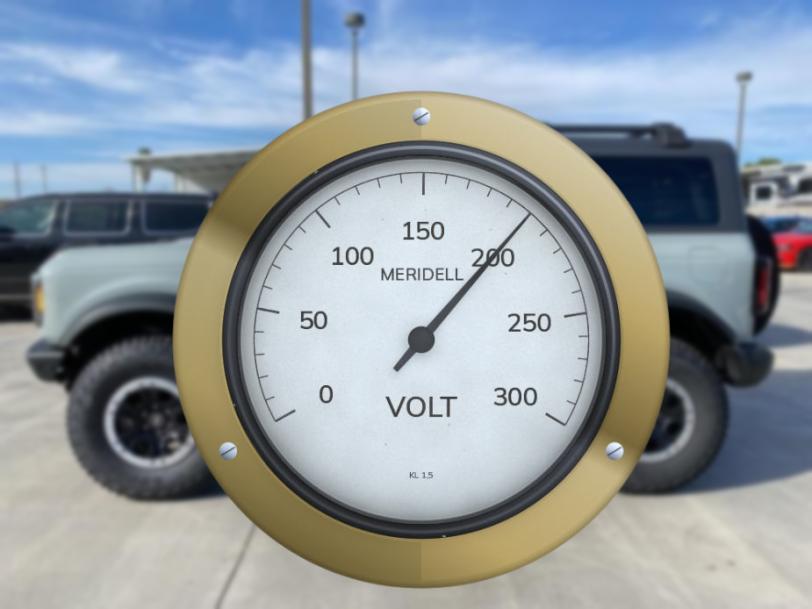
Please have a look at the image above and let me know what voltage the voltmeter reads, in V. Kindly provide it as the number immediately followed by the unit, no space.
200V
